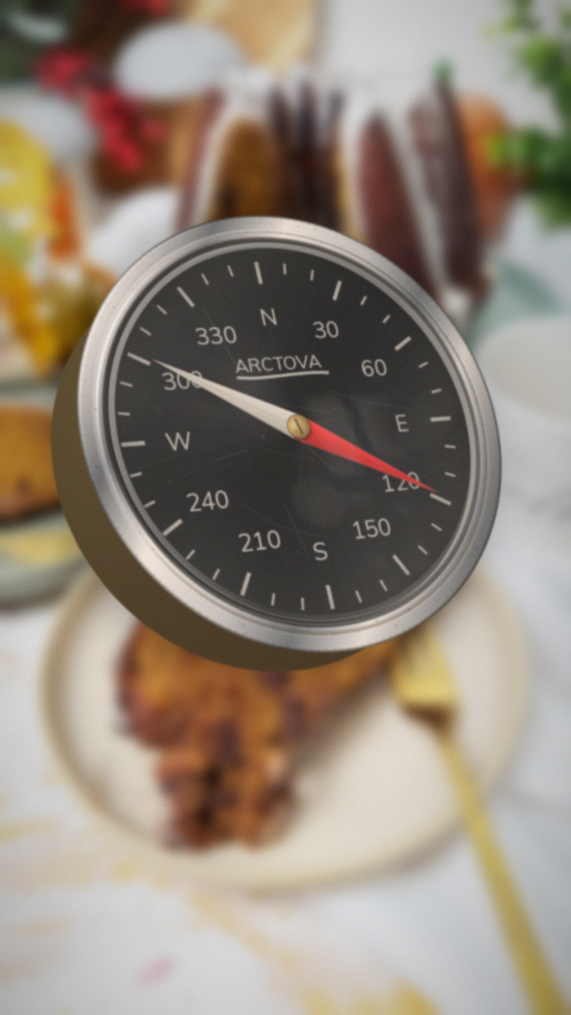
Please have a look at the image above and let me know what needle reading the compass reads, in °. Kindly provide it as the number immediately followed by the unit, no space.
120°
